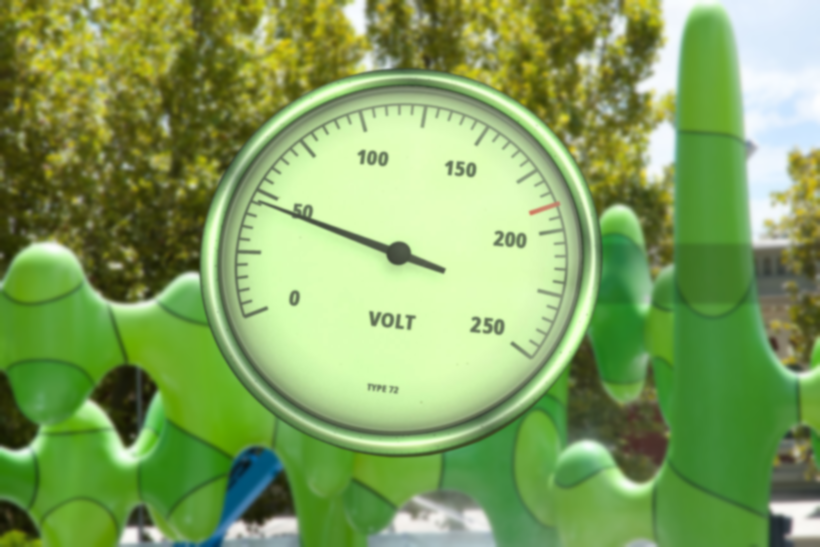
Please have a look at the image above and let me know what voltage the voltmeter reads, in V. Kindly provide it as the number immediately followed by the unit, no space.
45V
